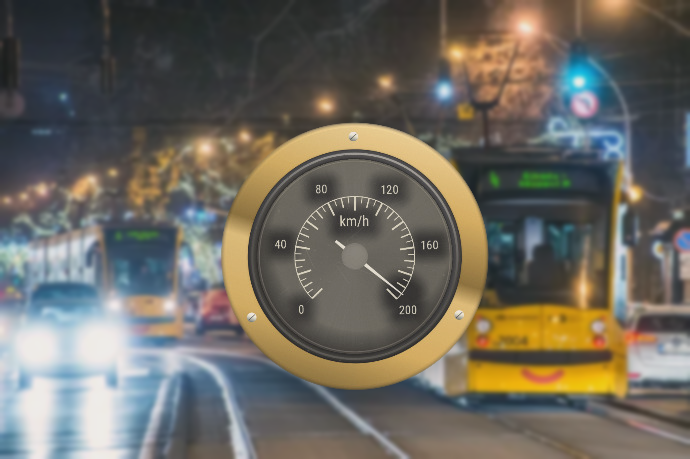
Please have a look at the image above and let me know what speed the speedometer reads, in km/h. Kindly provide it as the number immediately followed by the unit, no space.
195km/h
